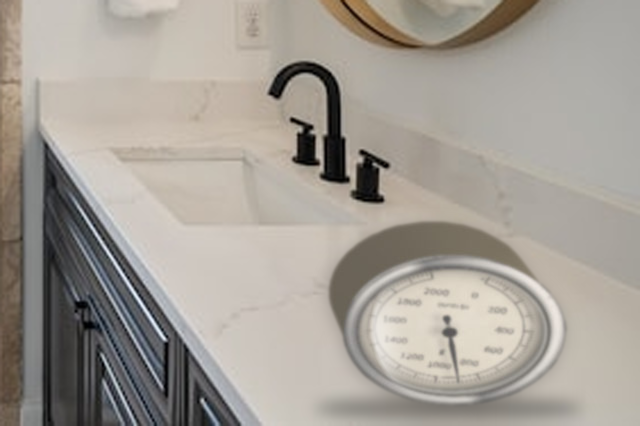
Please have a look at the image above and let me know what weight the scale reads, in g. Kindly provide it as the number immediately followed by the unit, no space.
900g
